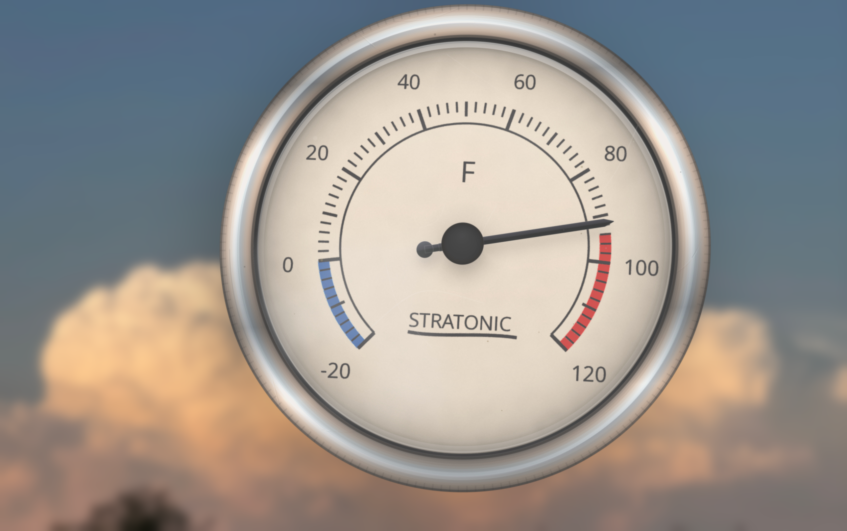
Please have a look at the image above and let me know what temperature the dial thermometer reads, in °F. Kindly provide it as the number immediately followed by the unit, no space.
92°F
